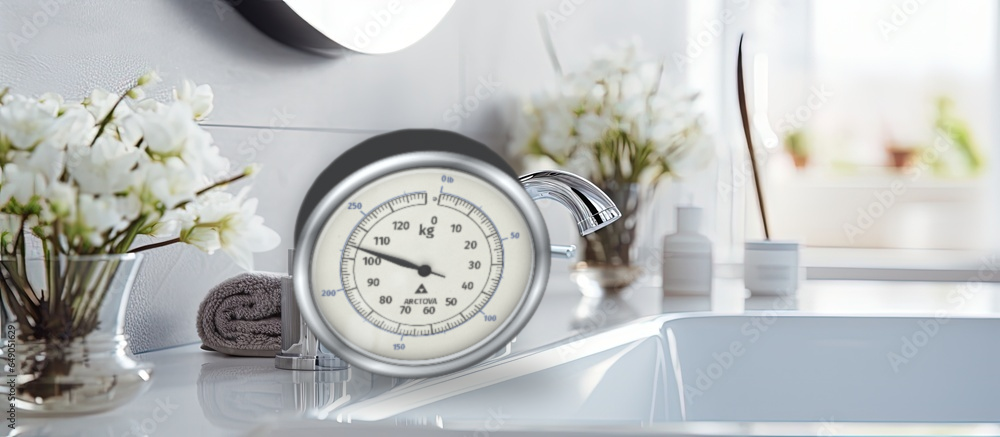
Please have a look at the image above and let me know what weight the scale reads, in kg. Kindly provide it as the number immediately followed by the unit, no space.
105kg
